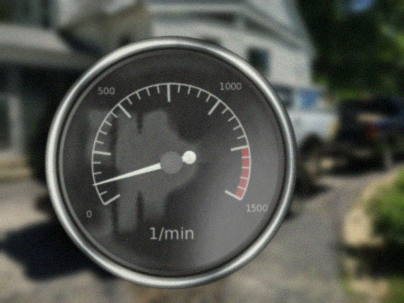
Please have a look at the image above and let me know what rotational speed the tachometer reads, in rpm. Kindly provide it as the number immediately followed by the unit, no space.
100rpm
